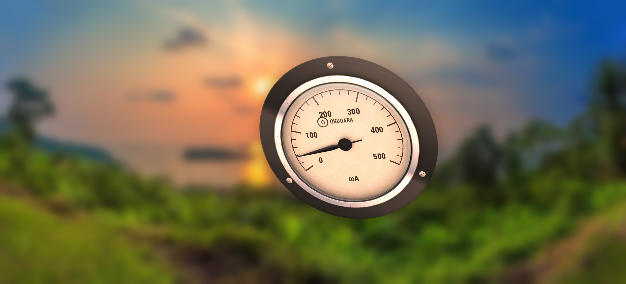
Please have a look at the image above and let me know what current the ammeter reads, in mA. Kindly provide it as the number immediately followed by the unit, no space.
40mA
